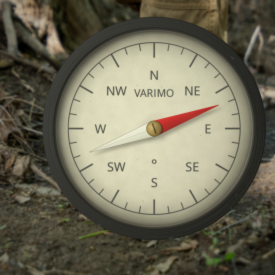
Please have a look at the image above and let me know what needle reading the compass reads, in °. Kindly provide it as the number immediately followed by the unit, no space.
70°
